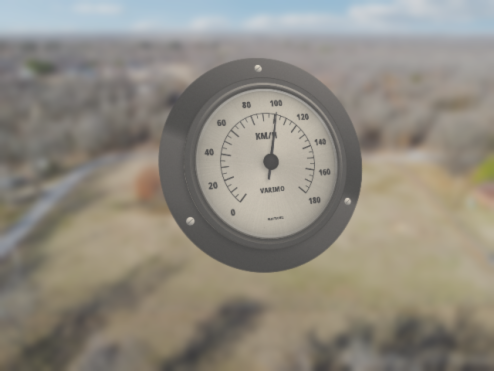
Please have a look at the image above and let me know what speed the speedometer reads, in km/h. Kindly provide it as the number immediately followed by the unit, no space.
100km/h
